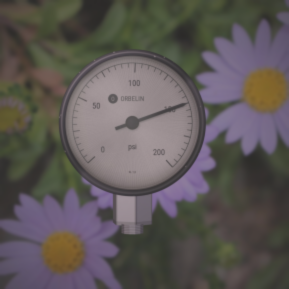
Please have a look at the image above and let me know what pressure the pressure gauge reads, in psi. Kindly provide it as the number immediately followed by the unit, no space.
150psi
